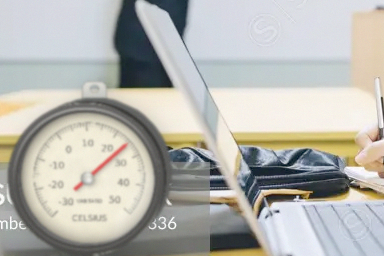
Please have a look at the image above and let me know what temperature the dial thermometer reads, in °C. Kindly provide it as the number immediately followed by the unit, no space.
25°C
